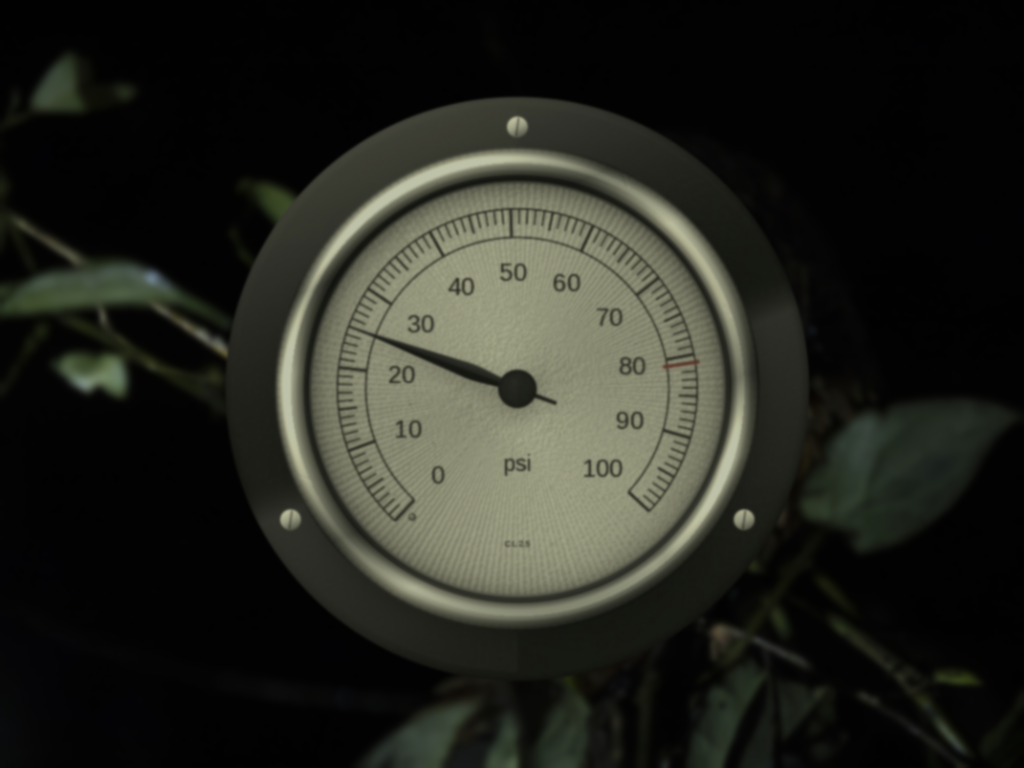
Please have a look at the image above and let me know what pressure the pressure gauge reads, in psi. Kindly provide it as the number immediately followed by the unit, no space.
25psi
